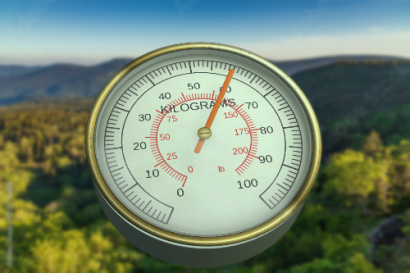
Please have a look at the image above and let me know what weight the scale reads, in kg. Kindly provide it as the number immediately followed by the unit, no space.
60kg
